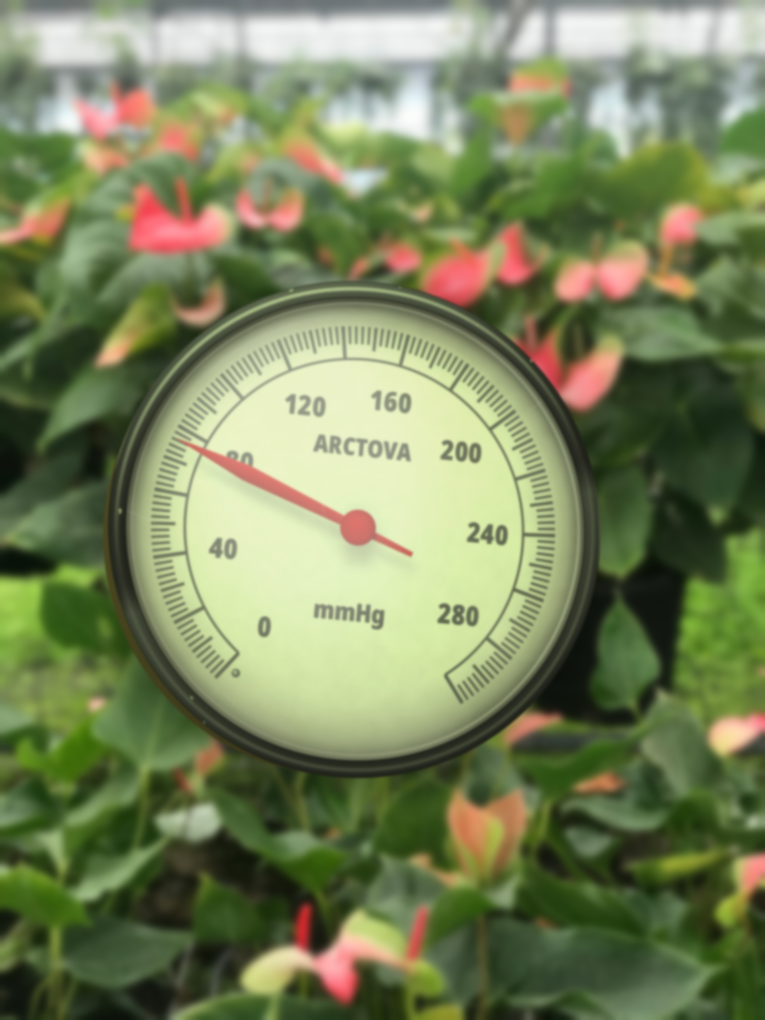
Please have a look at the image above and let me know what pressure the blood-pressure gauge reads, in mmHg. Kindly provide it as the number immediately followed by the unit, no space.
76mmHg
